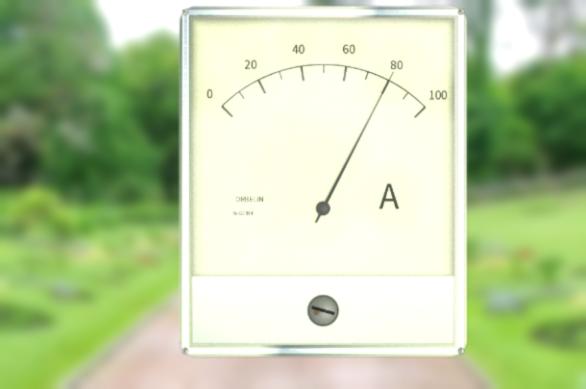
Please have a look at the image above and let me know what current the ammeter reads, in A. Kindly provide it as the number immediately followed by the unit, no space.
80A
